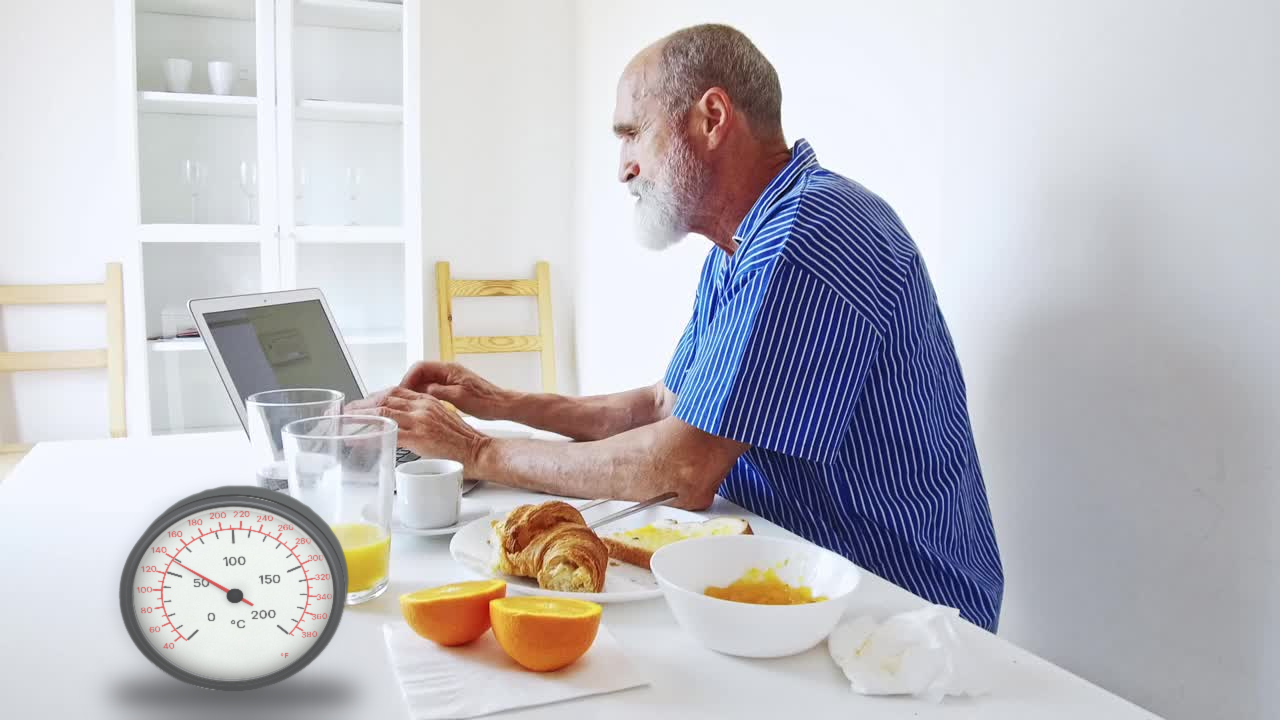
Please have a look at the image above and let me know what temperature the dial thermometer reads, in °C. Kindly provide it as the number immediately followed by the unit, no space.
60°C
